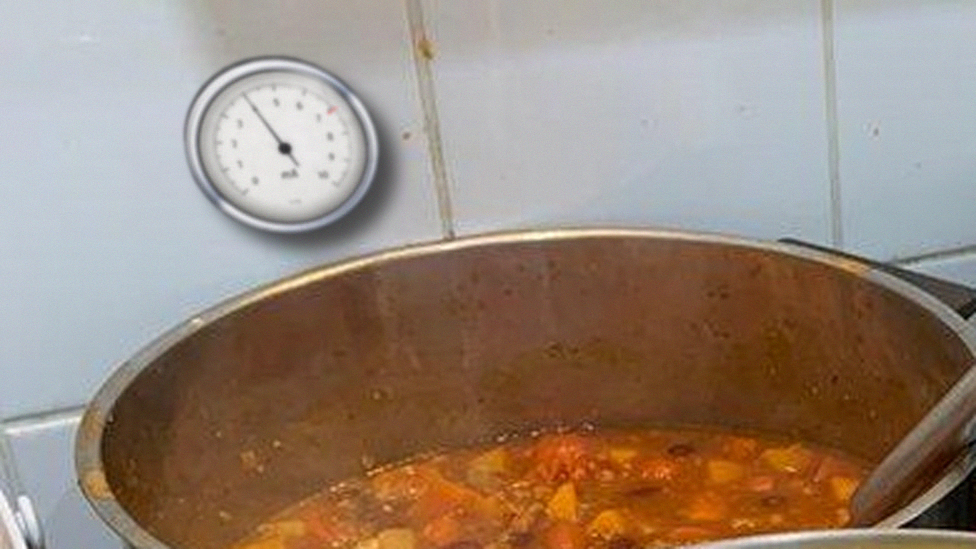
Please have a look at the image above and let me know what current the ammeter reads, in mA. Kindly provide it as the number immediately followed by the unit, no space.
4mA
